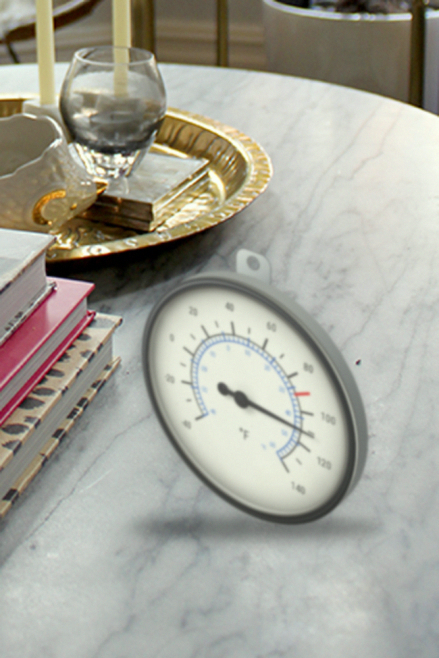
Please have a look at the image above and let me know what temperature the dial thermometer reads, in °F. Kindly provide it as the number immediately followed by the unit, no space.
110°F
